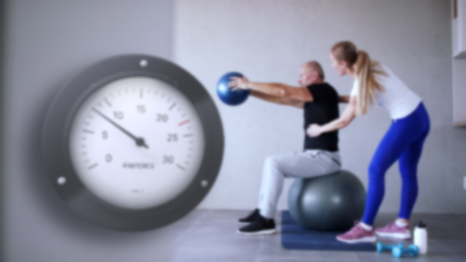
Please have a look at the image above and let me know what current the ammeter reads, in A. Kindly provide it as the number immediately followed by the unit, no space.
8A
